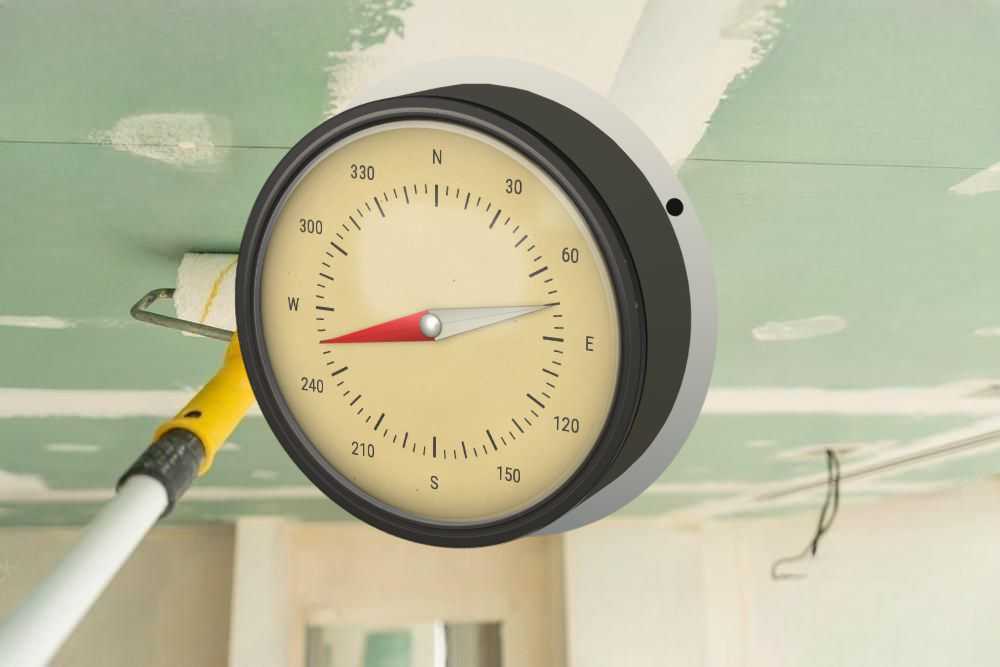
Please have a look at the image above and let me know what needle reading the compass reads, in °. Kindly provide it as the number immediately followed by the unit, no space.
255°
